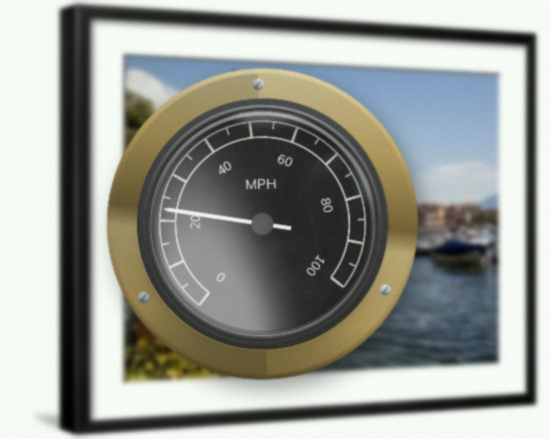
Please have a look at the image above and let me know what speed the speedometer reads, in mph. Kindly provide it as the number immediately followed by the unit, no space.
22.5mph
